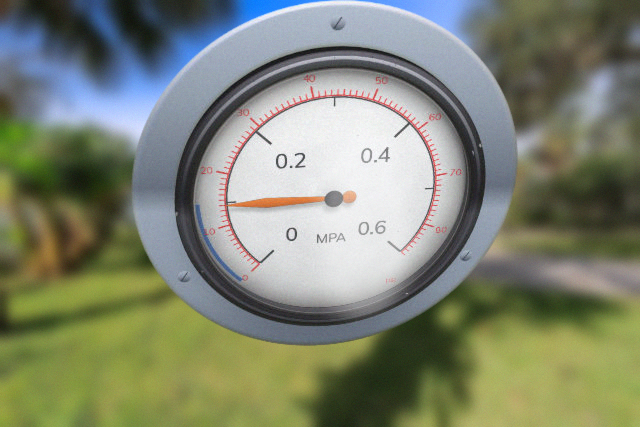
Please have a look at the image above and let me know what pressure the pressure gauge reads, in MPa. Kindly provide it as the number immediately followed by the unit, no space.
0.1MPa
